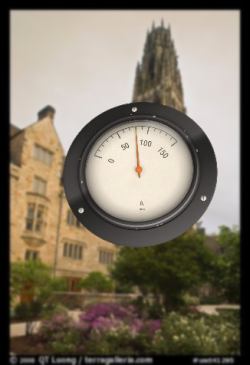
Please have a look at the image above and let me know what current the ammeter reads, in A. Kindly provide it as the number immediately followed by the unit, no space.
80A
